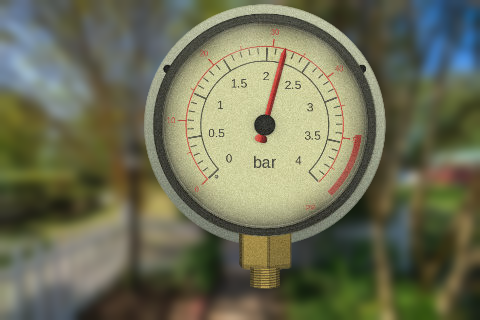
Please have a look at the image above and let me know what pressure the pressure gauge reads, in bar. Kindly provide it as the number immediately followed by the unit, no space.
2.2bar
